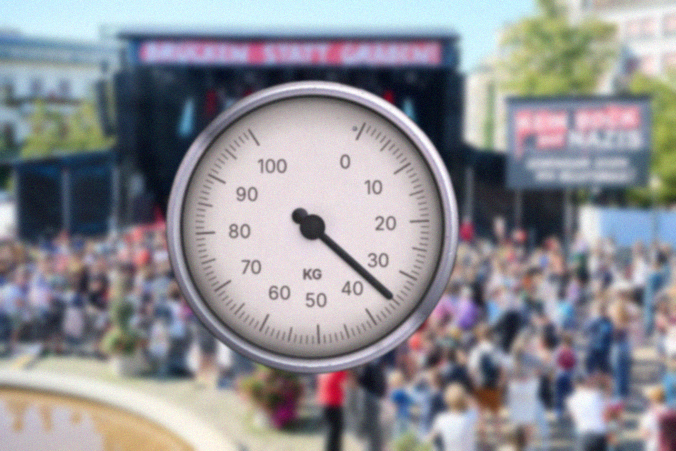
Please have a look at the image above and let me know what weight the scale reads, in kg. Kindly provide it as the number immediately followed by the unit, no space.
35kg
